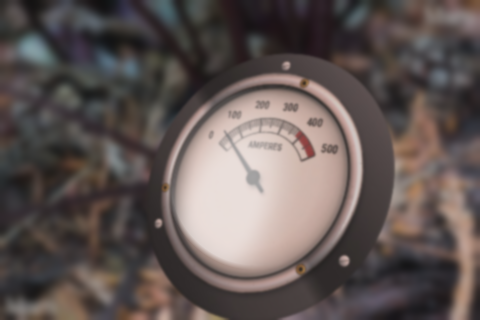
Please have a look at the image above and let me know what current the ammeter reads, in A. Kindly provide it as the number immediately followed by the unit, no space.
50A
